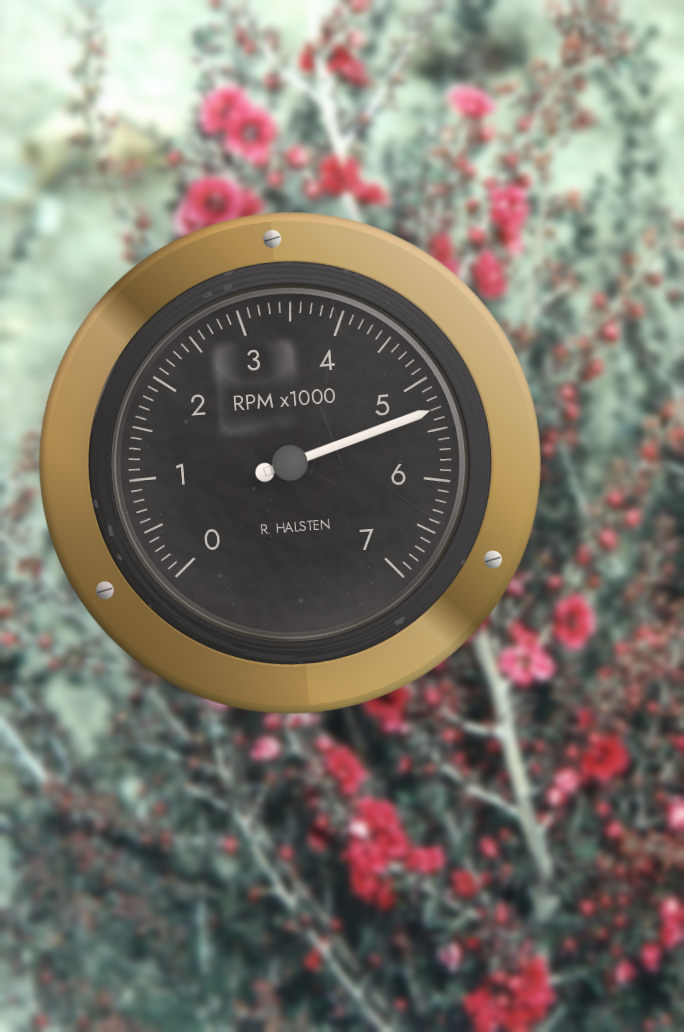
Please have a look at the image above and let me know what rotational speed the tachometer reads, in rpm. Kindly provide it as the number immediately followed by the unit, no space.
5300rpm
